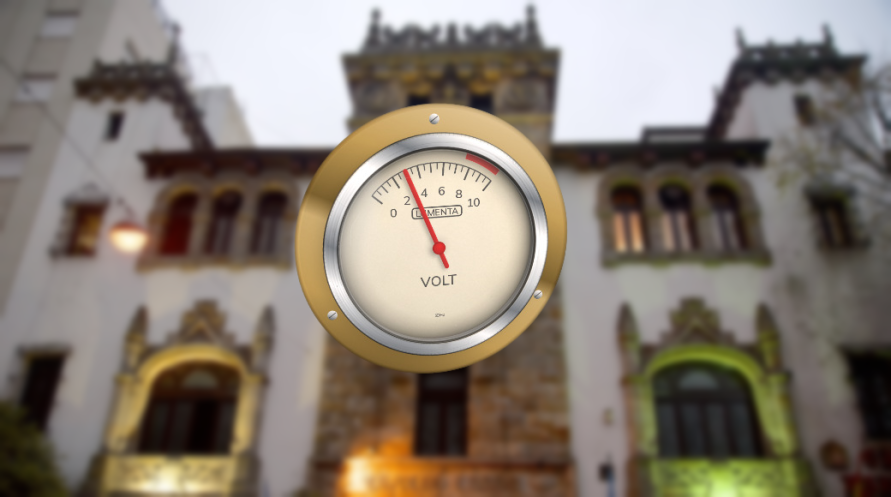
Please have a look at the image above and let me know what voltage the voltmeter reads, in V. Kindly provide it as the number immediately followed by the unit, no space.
3V
